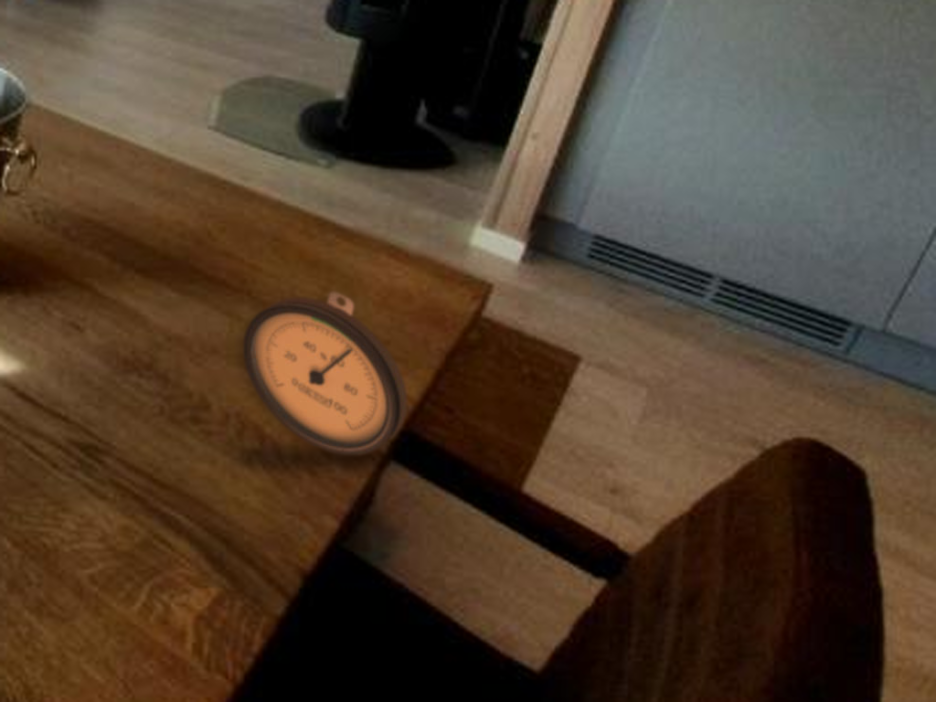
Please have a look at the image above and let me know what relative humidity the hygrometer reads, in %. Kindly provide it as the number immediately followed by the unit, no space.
60%
